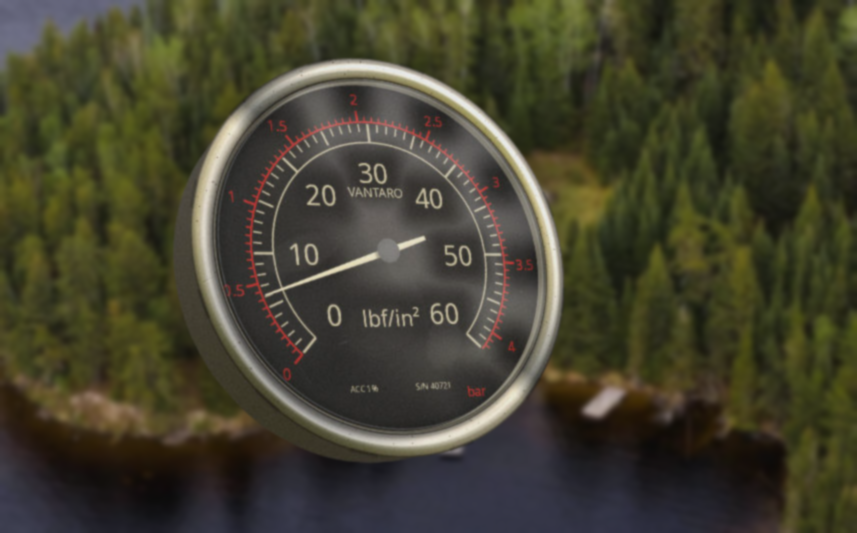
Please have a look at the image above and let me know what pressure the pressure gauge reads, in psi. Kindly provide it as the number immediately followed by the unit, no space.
6psi
